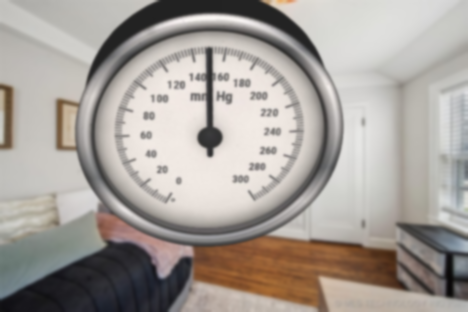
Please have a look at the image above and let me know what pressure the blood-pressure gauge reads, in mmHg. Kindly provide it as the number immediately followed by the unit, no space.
150mmHg
